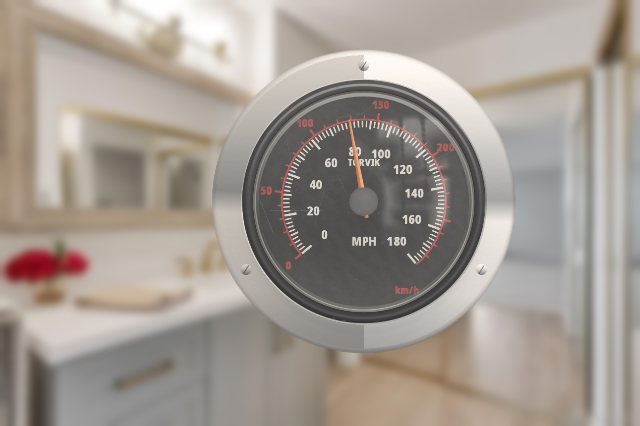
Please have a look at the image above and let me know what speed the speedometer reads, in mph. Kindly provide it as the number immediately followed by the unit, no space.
80mph
